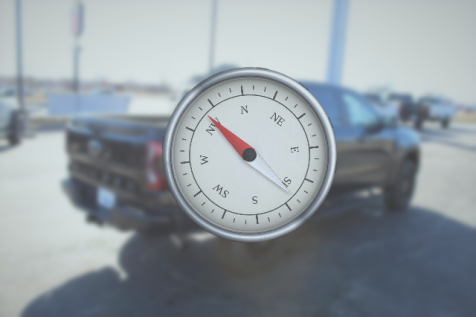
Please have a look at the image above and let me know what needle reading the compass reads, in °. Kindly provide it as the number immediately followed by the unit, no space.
320°
